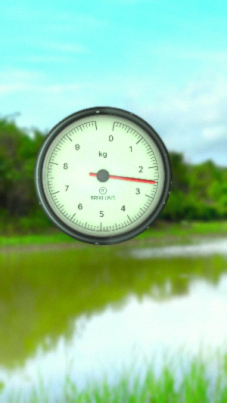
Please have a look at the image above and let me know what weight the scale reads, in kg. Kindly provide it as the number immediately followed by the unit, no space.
2.5kg
